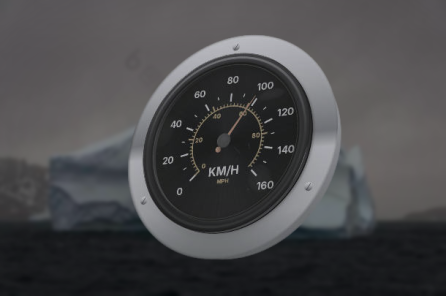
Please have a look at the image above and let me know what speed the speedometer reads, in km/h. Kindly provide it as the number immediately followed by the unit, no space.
100km/h
